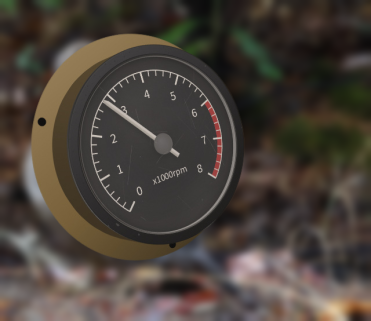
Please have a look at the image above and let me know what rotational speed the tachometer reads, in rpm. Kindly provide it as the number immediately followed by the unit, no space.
2800rpm
